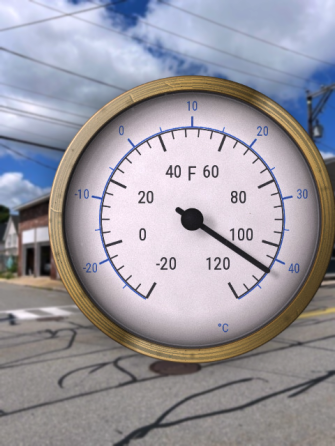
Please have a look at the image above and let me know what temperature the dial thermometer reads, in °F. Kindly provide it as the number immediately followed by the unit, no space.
108°F
